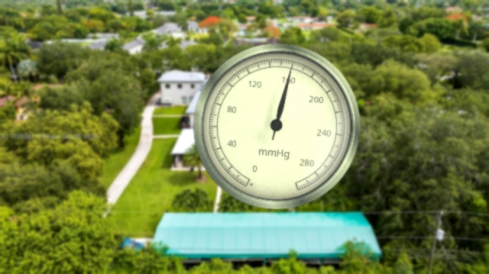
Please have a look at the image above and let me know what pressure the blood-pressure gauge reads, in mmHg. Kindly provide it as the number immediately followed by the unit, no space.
160mmHg
